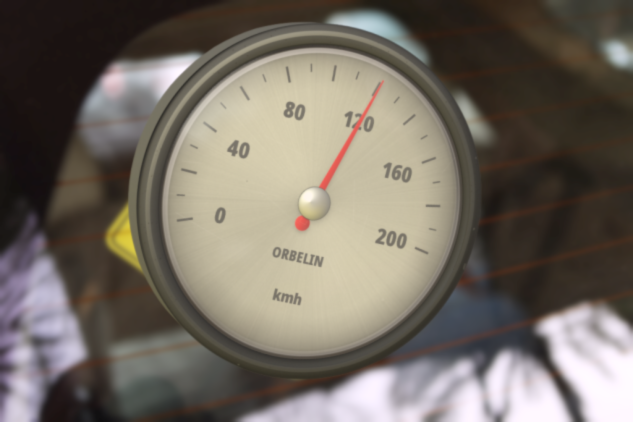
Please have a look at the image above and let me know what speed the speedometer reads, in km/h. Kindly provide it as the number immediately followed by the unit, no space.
120km/h
